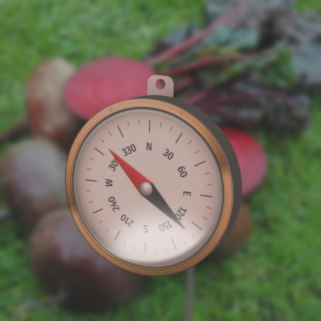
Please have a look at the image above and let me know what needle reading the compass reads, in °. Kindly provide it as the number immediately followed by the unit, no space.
310°
